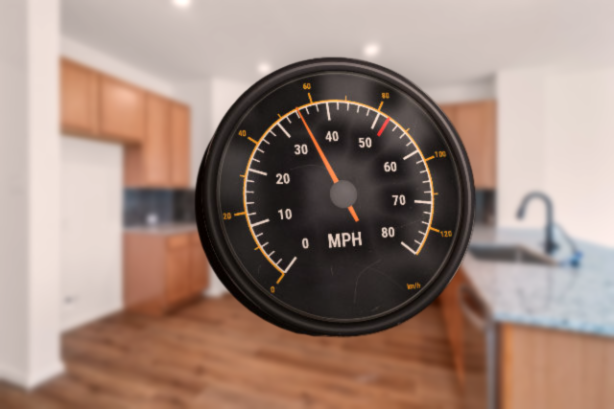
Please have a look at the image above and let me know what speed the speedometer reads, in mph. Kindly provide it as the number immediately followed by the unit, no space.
34mph
